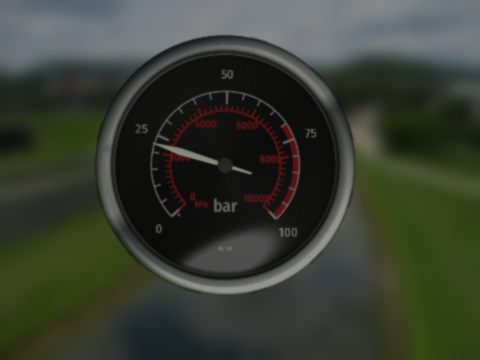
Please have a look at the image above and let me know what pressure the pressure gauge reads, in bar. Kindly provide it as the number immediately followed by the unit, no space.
22.5bar
